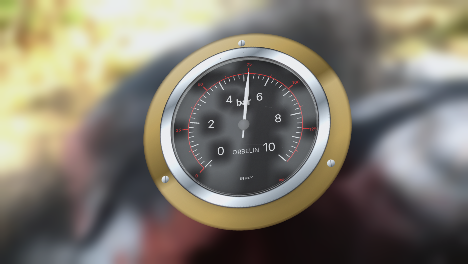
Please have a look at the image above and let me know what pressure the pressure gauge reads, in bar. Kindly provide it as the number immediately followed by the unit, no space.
5.2bar
